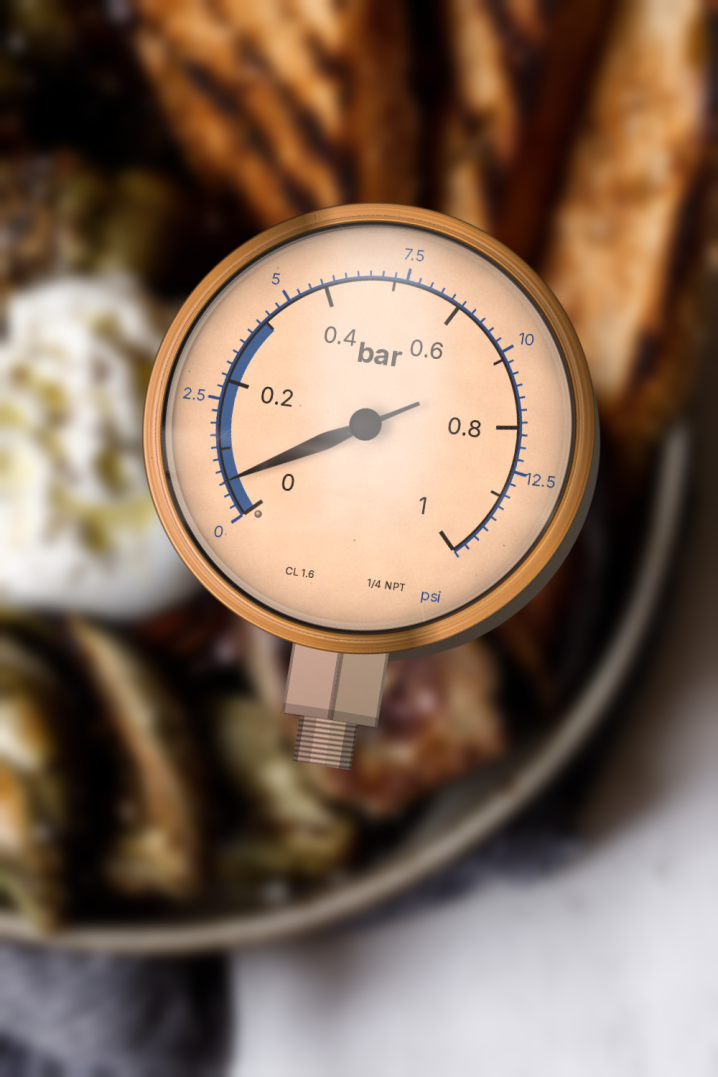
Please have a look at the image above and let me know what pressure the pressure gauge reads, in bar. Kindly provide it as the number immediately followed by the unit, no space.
0.05bar
